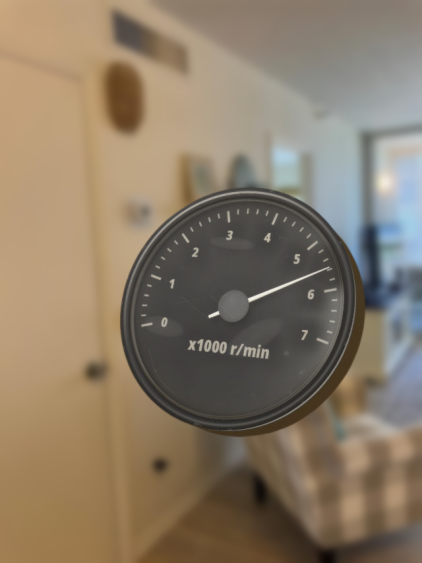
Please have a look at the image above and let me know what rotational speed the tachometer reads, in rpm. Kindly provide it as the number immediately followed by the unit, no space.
5600rpm
